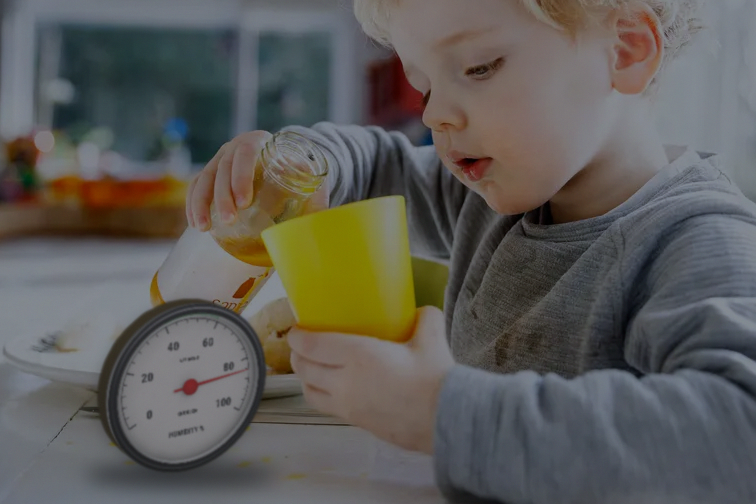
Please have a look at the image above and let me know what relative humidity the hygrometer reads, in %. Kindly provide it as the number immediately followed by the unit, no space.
84%
